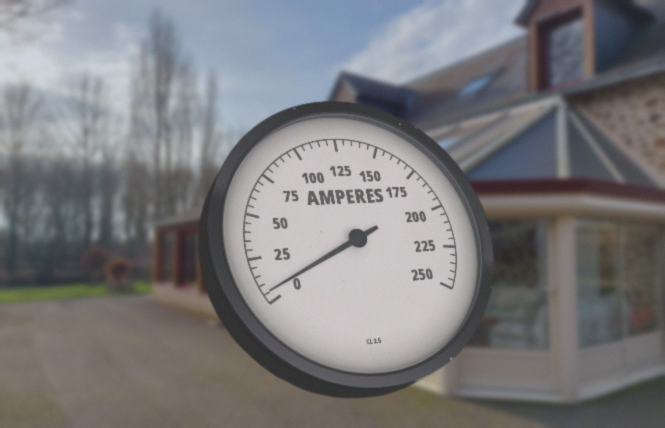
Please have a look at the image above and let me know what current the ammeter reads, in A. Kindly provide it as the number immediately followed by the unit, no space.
5A
